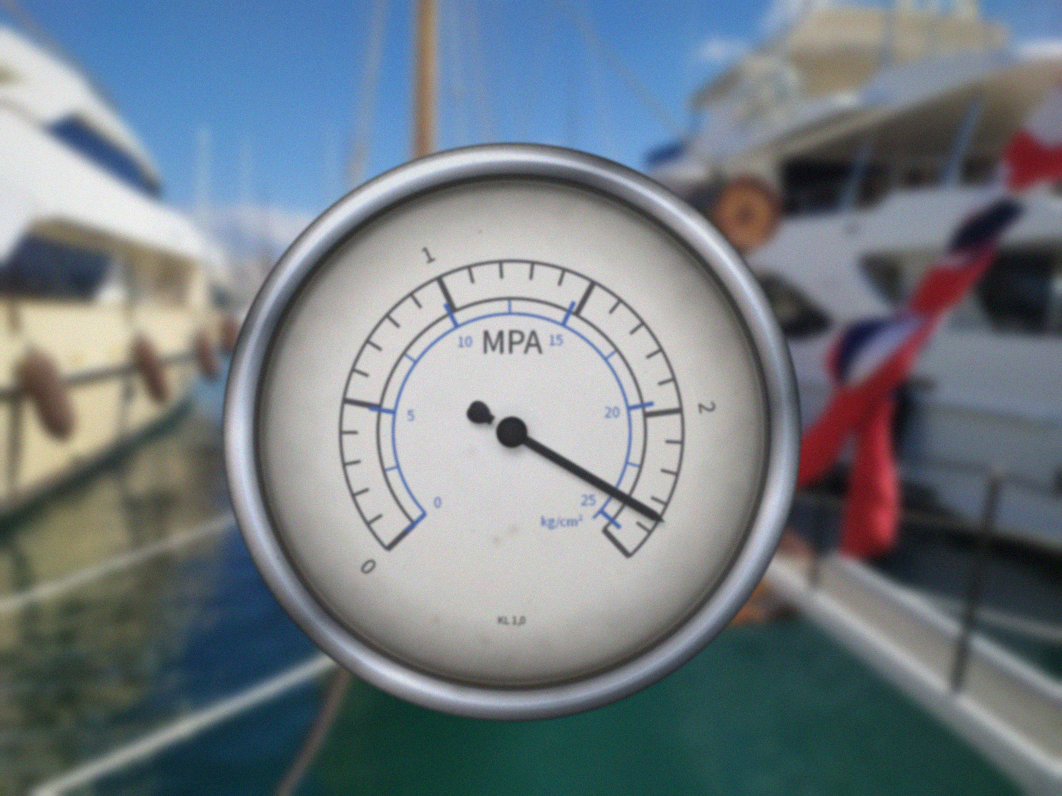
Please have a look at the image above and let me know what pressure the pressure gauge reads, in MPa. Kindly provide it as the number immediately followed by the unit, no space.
2.35MPa
